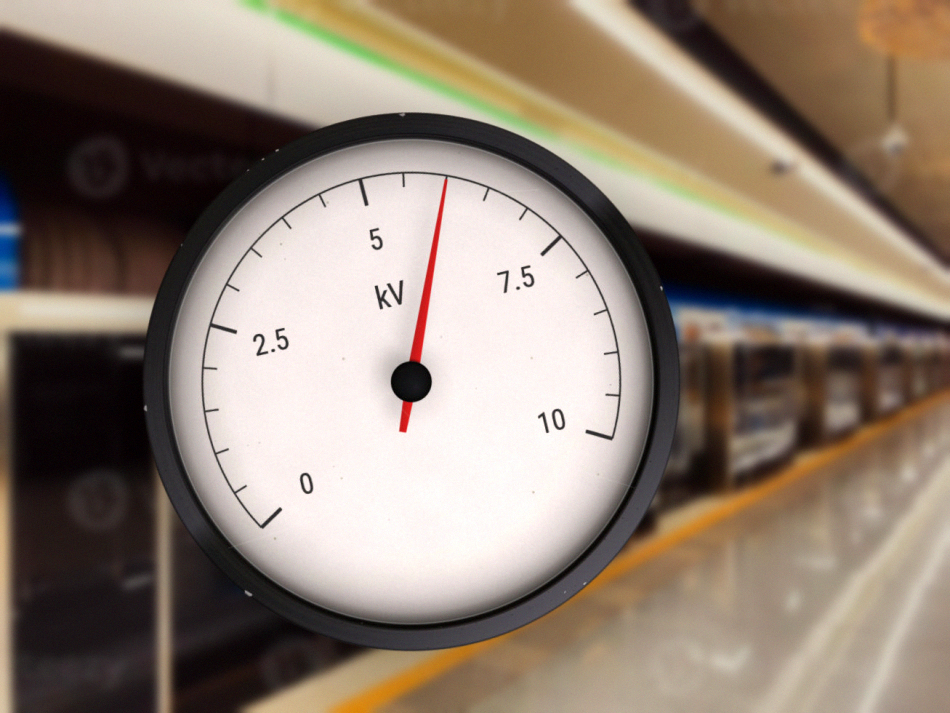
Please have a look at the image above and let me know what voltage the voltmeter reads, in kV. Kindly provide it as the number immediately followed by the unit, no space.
6kV
